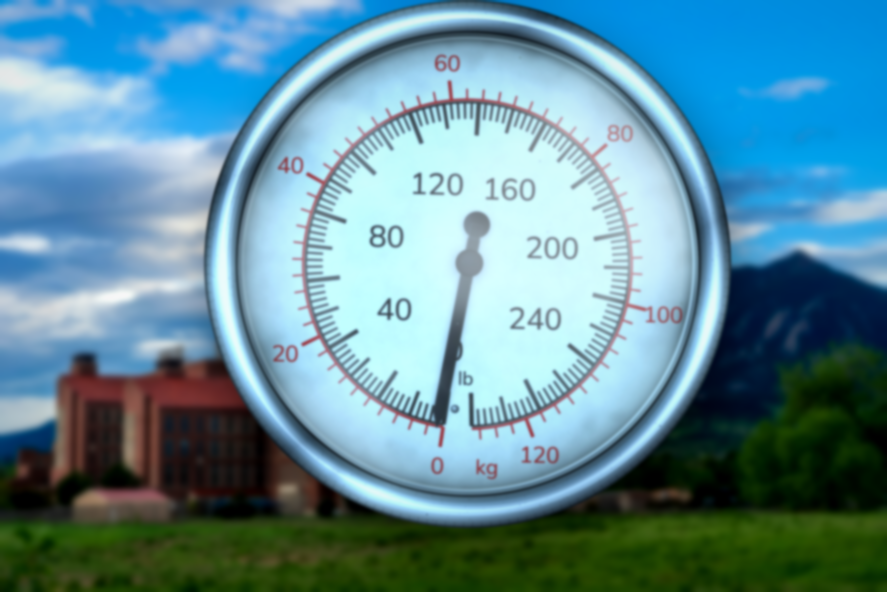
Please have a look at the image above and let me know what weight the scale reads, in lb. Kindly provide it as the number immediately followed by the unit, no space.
2lb
